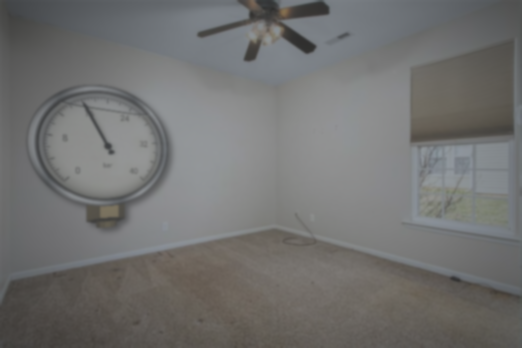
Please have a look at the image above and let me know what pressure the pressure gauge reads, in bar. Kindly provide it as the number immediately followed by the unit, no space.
16bar
